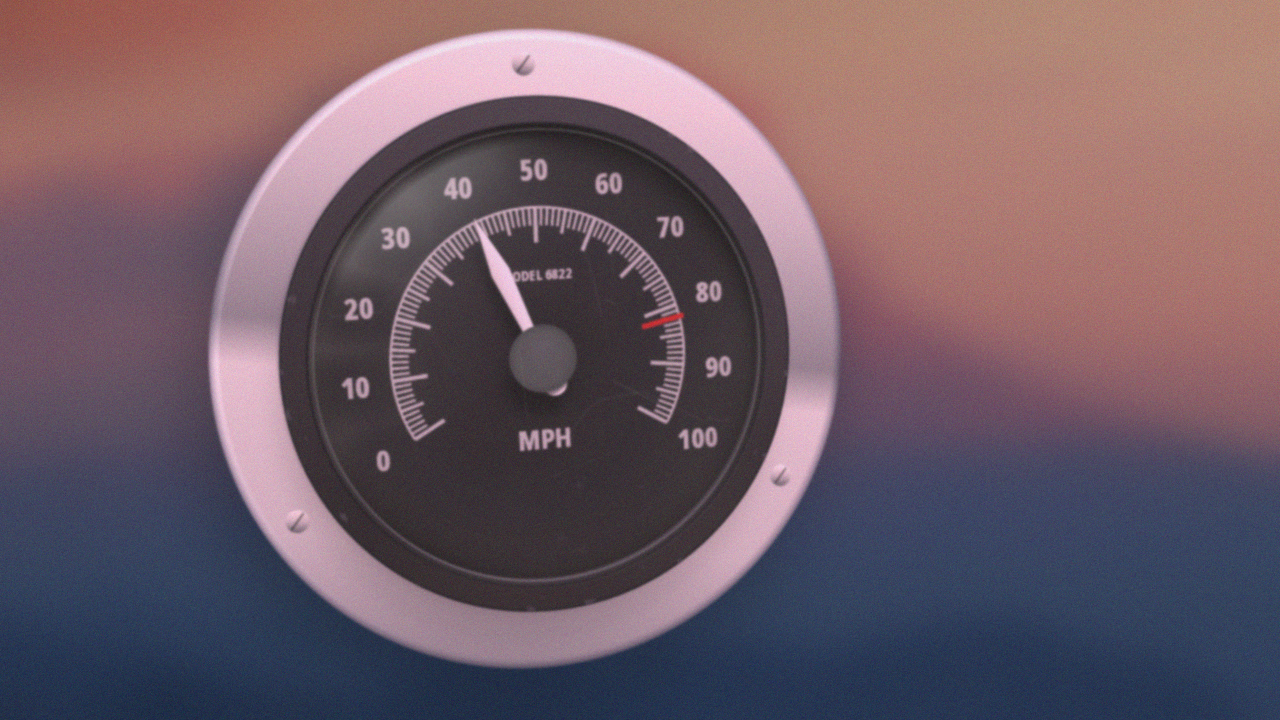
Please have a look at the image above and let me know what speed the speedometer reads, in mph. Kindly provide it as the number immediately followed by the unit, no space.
40mph
